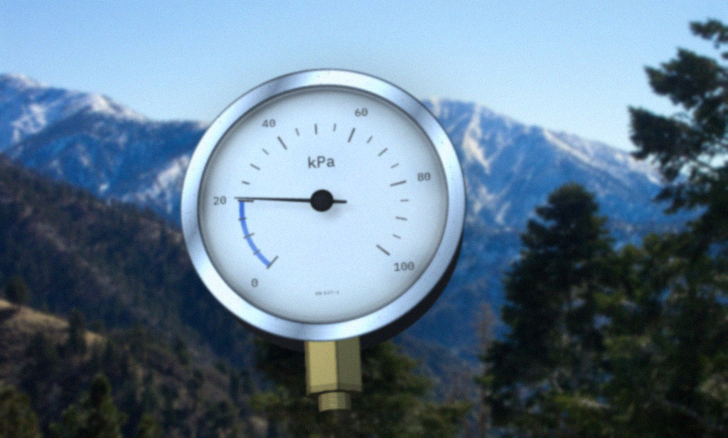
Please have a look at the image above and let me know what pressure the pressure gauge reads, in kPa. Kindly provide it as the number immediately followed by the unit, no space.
20kPa
